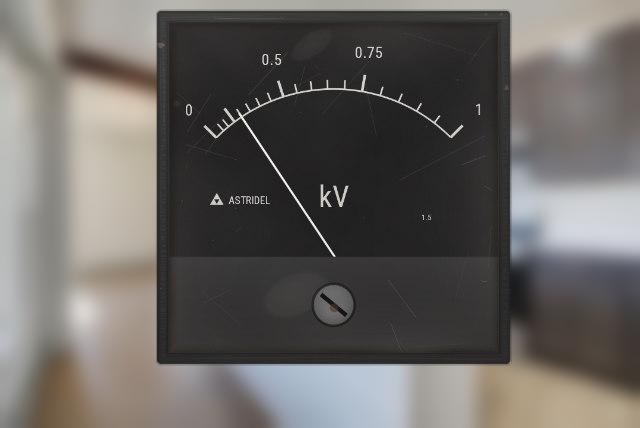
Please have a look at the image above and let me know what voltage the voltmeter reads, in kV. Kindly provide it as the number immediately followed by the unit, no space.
0.3kV
